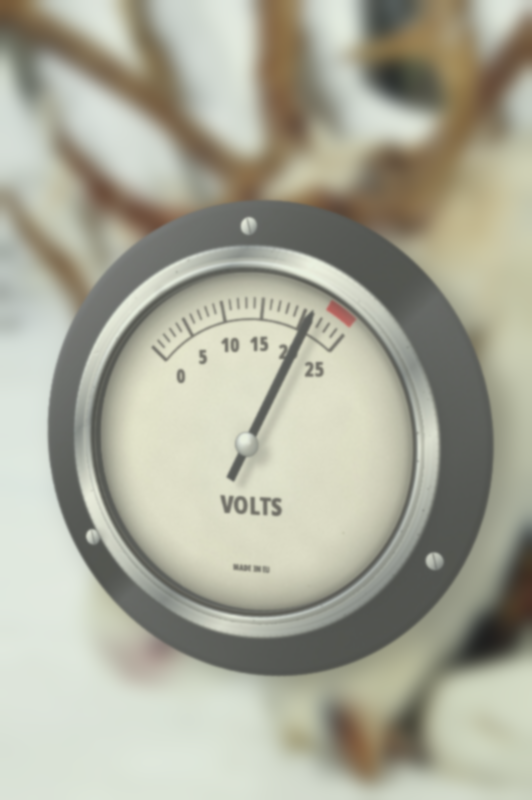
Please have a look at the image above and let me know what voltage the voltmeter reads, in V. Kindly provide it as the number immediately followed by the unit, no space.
21V
